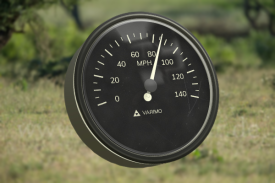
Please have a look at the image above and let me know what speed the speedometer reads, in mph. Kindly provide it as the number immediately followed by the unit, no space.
85mph
